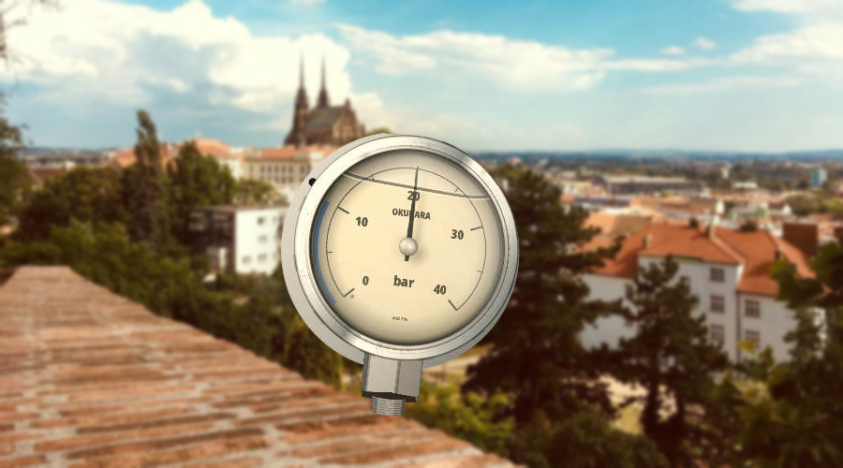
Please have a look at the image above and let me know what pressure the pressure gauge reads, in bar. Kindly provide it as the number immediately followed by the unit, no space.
20bar
